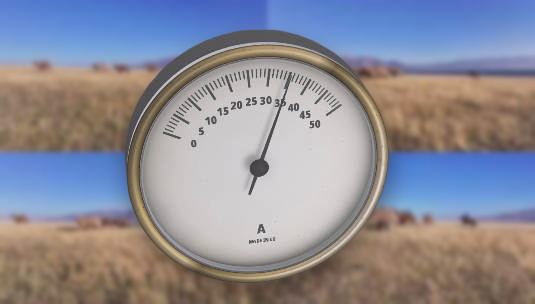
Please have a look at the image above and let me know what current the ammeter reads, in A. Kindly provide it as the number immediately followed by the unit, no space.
35A
